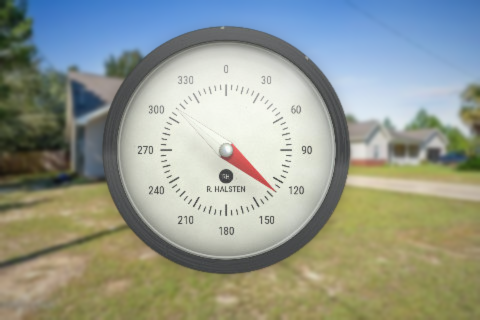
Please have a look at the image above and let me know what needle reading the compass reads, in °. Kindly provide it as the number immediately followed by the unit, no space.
130°
